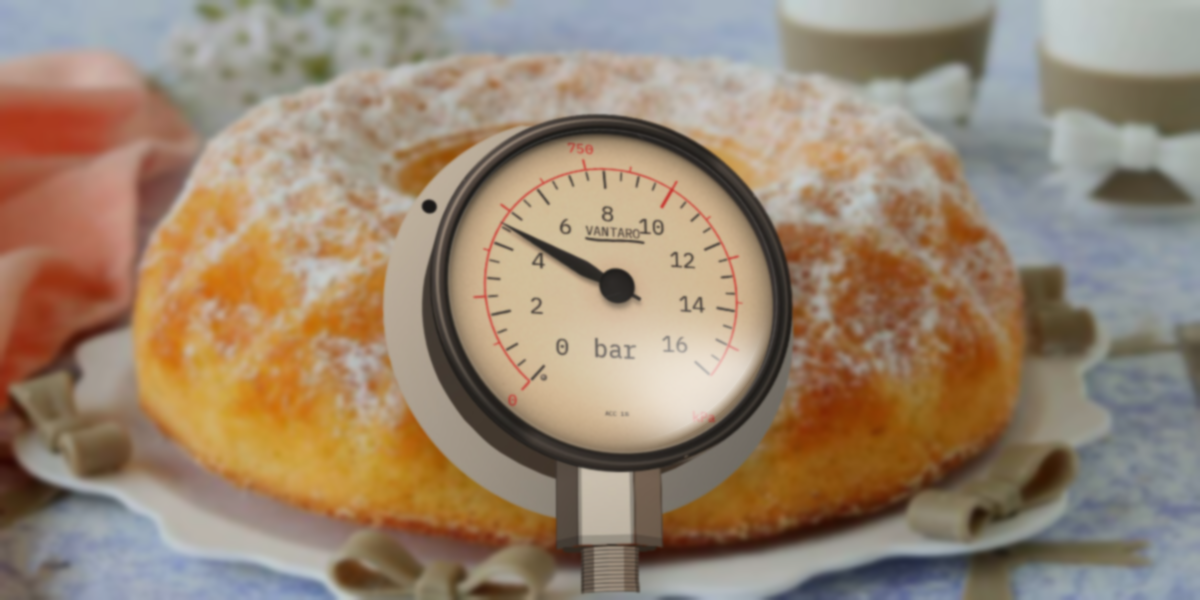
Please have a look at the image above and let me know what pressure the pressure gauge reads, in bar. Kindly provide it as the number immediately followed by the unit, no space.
4.5bar
